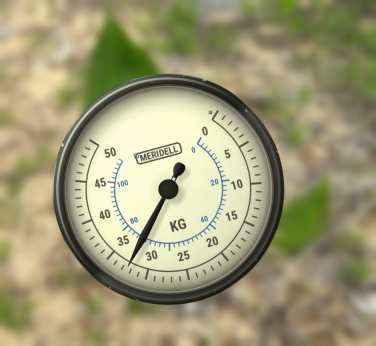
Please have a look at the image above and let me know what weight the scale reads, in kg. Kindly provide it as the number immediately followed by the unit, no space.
32.5kg
